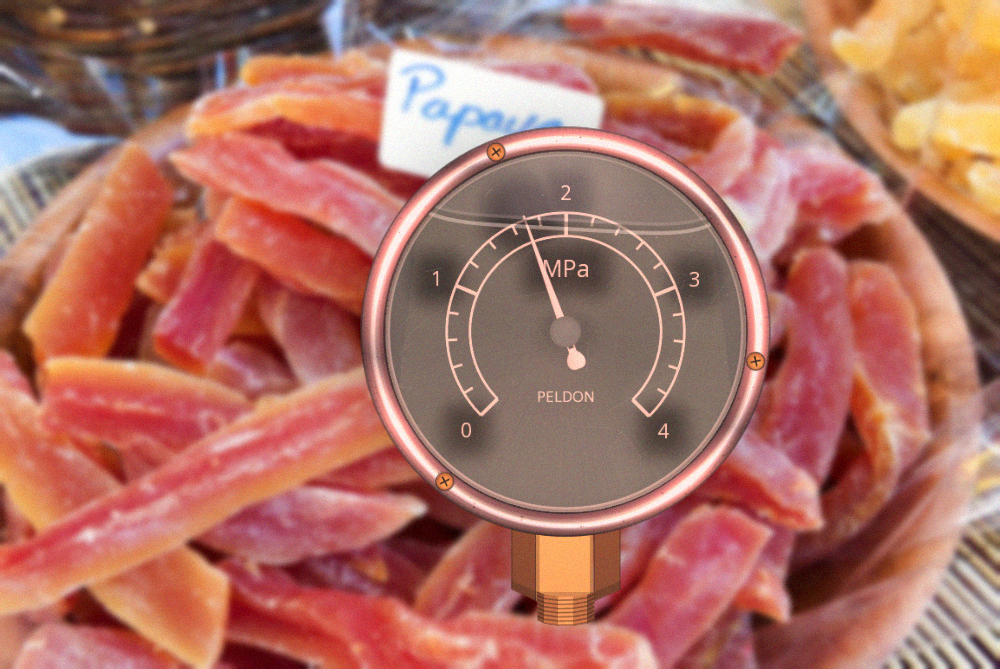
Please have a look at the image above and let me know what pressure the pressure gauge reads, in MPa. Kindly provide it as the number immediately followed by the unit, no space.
1.7MPa
